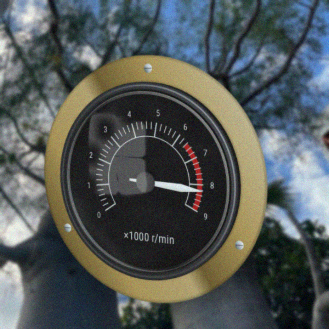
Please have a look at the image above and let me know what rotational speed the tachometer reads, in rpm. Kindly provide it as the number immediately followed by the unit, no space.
8200rpm
